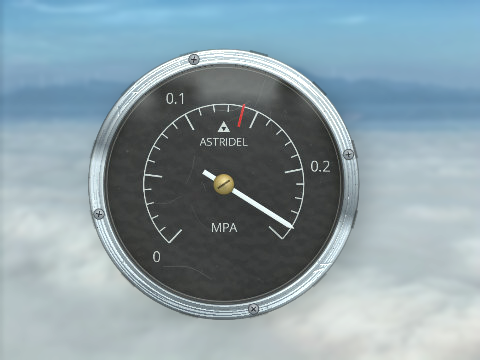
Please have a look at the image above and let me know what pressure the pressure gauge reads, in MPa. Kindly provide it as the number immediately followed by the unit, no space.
0.24MPa
